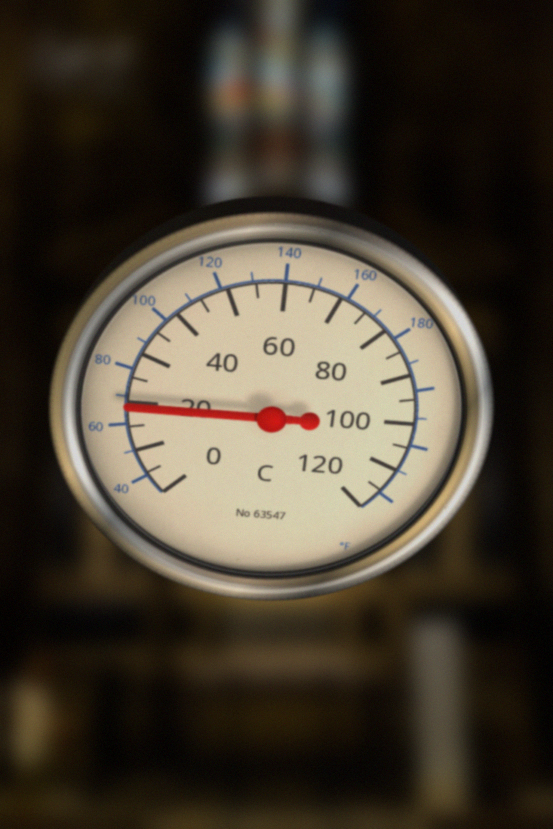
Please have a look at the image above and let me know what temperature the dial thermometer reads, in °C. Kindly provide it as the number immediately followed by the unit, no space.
20°C
